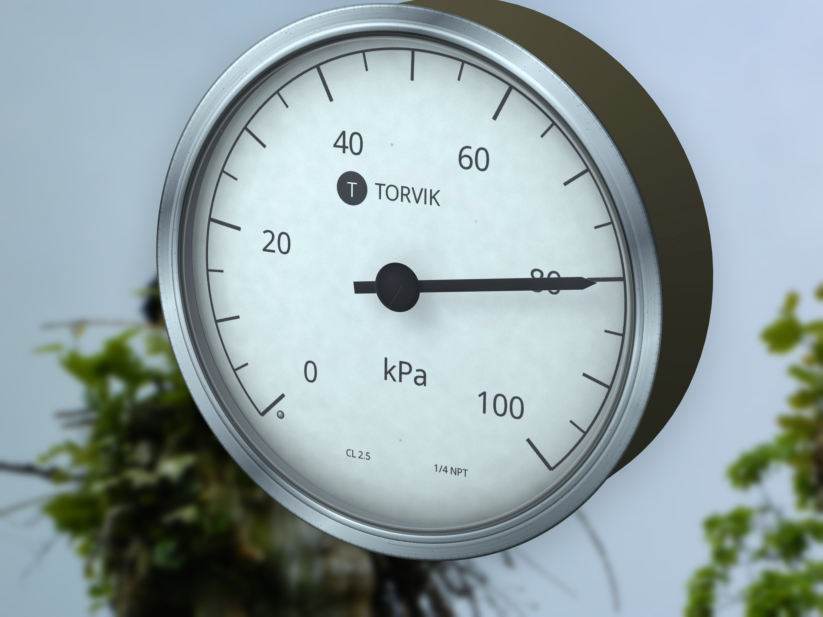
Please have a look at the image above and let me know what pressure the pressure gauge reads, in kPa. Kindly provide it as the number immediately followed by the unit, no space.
80kPa
